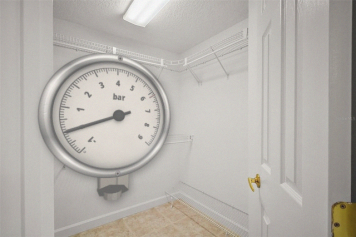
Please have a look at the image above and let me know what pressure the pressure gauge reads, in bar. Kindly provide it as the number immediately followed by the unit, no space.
0bar
